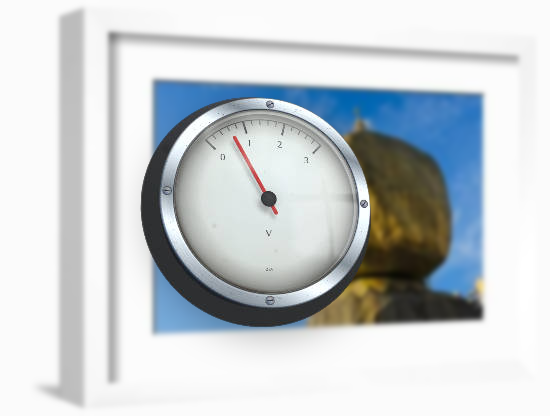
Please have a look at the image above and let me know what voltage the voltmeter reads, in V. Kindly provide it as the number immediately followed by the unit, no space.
0.6V
